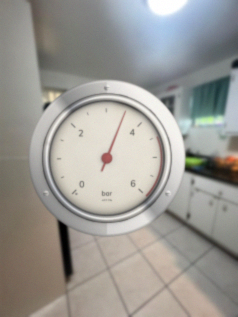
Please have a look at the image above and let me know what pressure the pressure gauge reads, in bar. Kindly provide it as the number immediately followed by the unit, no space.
3.5bar
